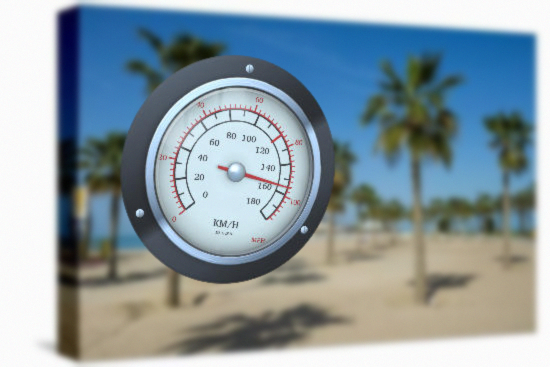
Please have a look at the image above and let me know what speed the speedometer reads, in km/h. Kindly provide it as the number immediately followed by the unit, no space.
155km/h
